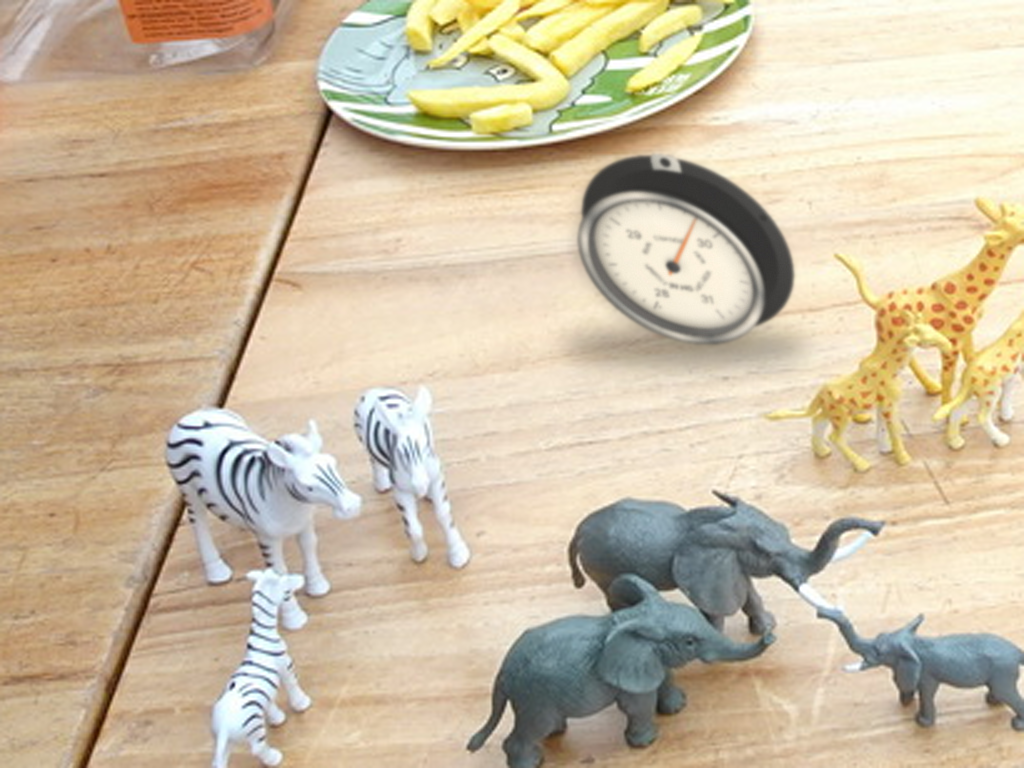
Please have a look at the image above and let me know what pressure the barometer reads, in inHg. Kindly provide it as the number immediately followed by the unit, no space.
29.8inHg
